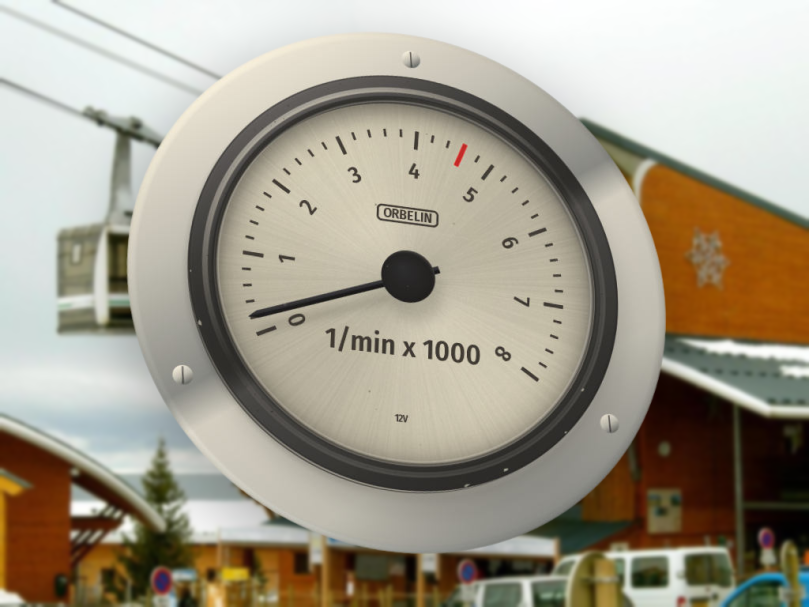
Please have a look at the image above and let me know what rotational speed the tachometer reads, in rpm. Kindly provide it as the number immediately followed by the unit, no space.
200rpm
